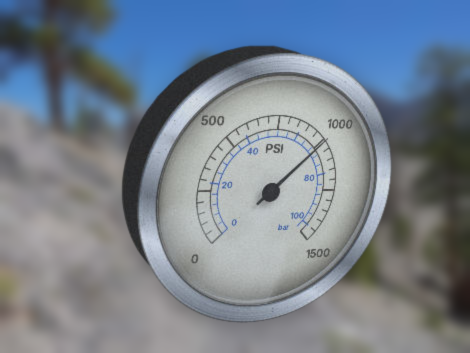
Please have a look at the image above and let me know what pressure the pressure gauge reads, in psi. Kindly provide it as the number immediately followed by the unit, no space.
1000psi
